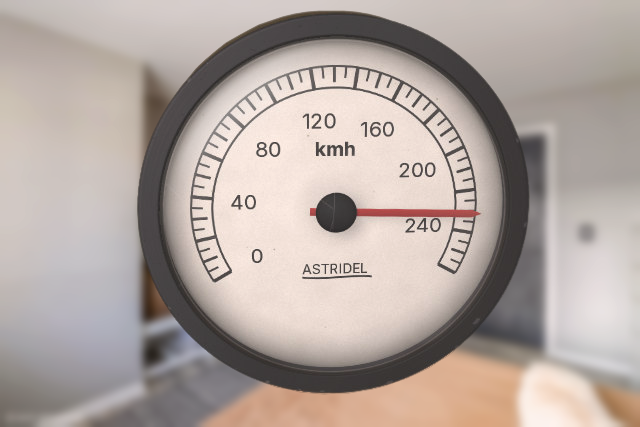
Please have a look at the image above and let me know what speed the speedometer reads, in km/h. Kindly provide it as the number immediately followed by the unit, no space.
230km/h
